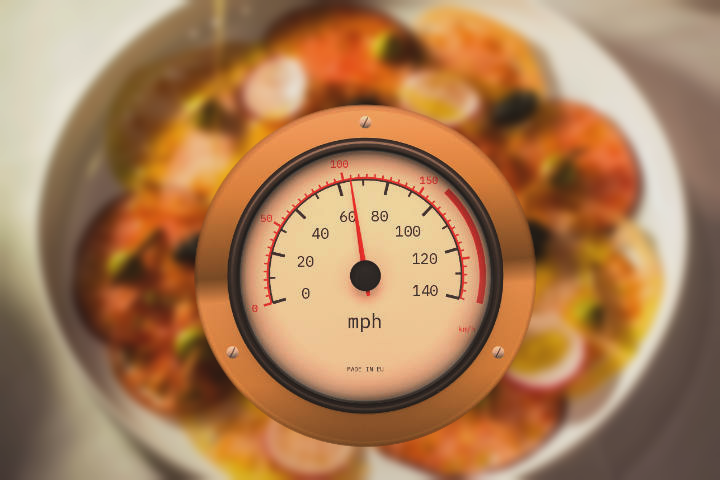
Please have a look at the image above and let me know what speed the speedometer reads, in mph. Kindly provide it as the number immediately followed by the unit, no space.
65mph
